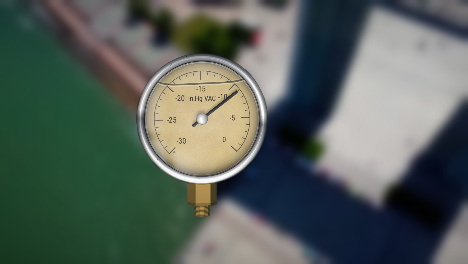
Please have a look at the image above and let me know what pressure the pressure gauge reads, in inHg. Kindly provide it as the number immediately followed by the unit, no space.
-9inHg
